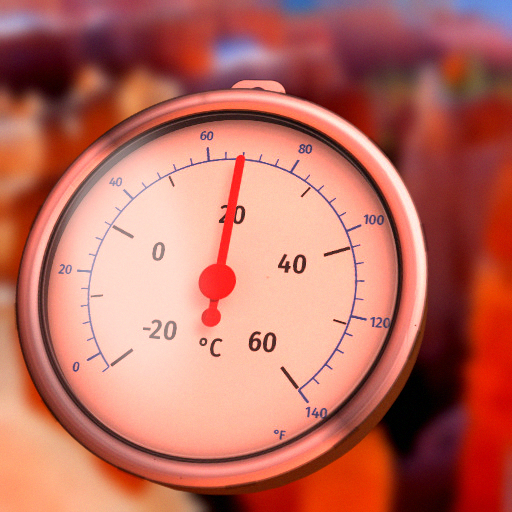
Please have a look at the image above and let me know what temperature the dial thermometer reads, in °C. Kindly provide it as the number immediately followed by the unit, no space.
20°C
